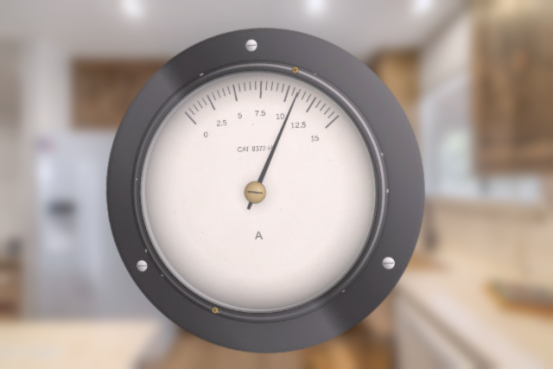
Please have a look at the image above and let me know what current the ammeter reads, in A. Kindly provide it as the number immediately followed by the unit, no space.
11A
